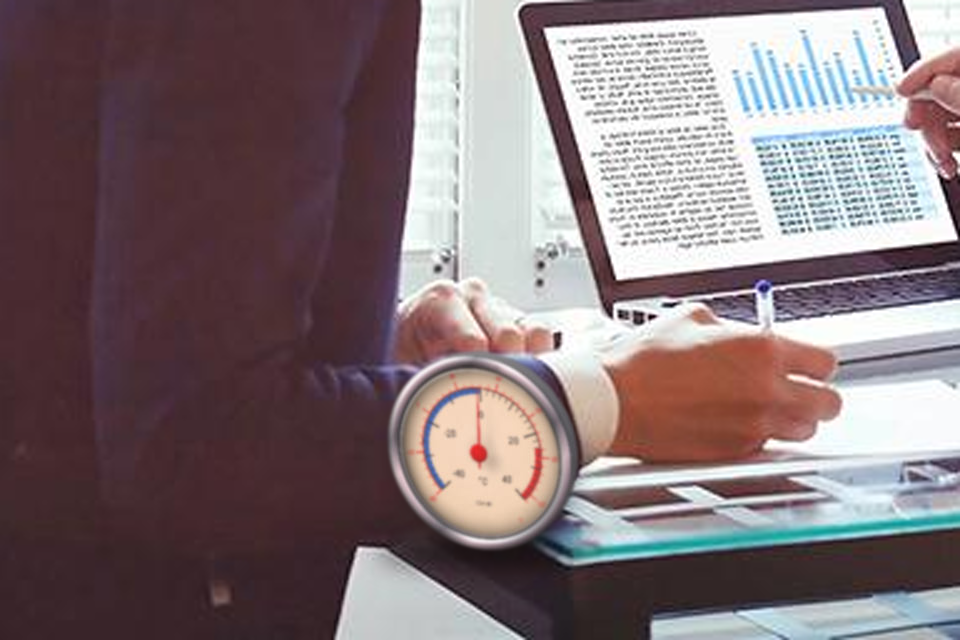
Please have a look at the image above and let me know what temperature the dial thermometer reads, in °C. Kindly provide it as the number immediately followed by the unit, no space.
0°C
